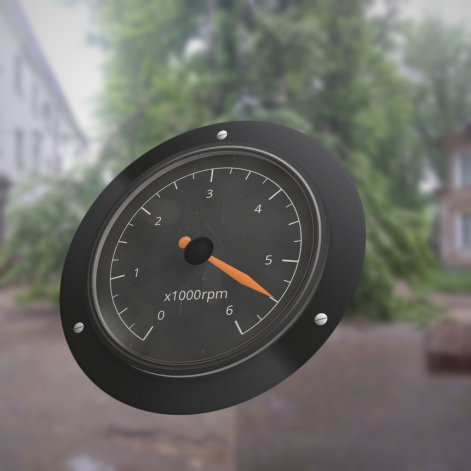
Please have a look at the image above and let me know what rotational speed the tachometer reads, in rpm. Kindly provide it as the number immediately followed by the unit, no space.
5500rpm
